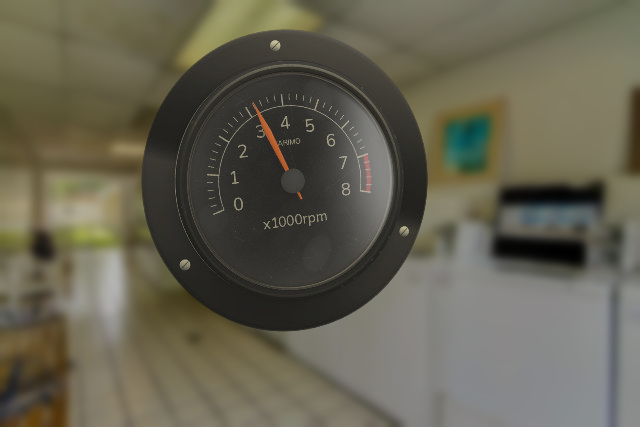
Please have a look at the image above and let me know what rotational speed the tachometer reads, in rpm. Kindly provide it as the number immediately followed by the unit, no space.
3200rpm
